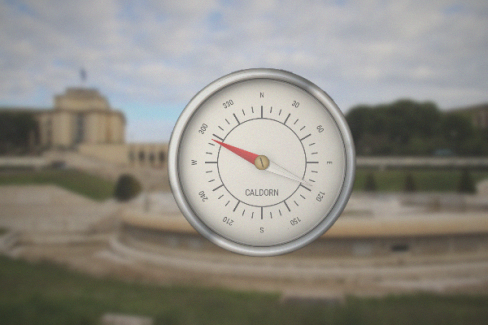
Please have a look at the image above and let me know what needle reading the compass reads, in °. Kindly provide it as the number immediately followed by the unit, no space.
295°
